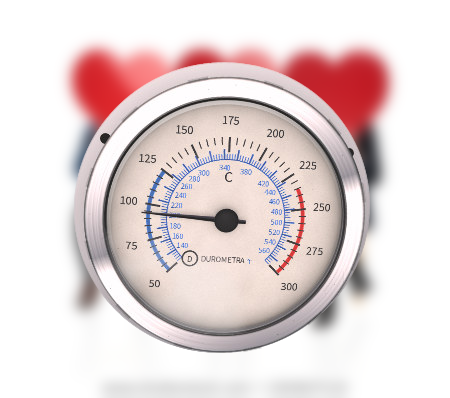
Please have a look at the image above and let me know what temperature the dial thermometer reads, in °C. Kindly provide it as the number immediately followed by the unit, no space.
95°C
